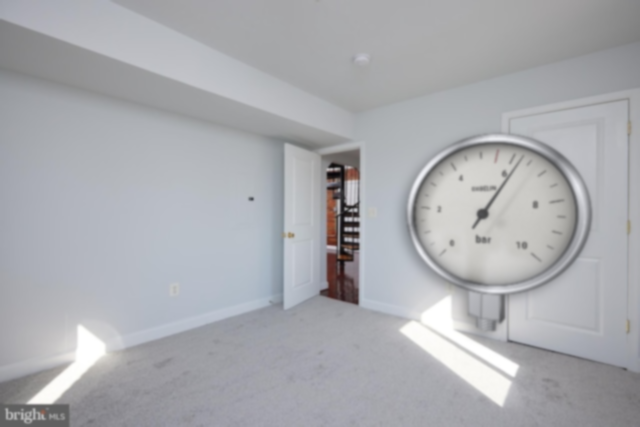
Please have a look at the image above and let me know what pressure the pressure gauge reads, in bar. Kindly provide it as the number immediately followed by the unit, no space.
6.25bar
